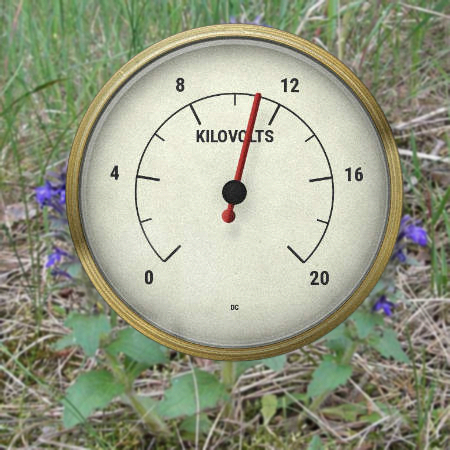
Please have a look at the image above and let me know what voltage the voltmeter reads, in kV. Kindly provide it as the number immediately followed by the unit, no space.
11kV
